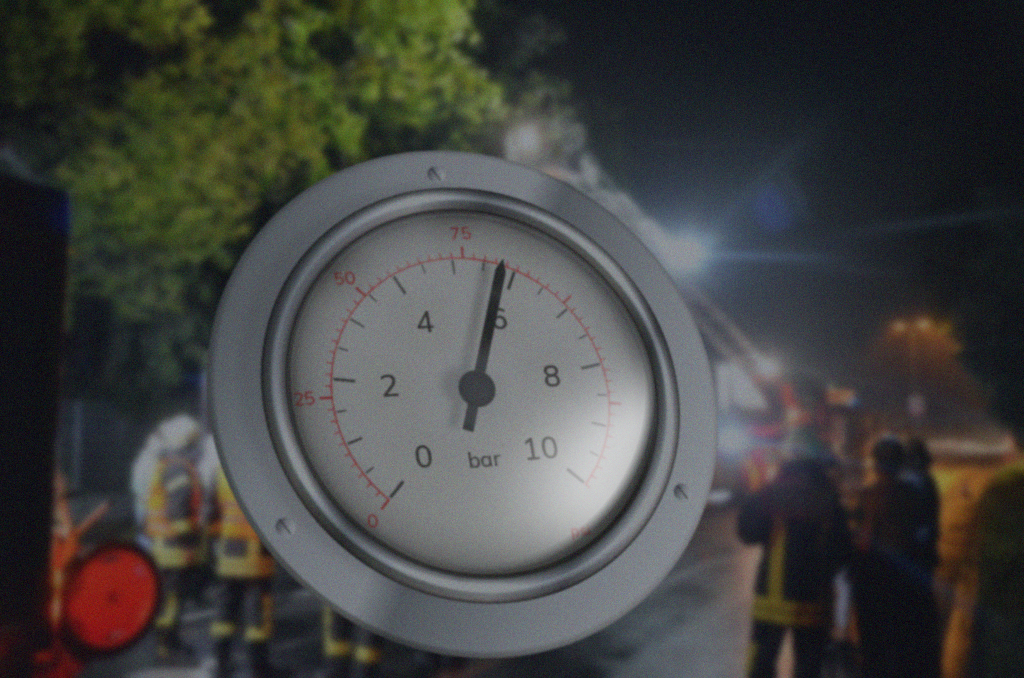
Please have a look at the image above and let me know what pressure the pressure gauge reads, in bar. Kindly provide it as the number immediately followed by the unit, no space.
5.75bar
